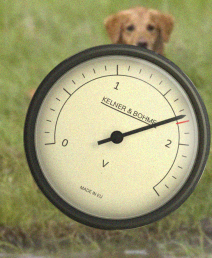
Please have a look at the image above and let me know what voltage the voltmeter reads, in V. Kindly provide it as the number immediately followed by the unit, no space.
1.75V
